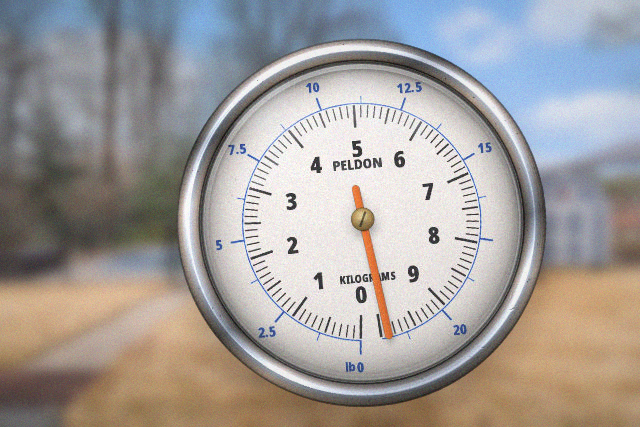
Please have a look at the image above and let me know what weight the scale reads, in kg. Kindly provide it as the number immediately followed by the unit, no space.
9.9kg
